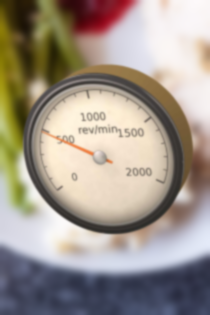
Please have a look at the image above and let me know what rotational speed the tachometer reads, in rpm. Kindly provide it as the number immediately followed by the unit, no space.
500rpm
